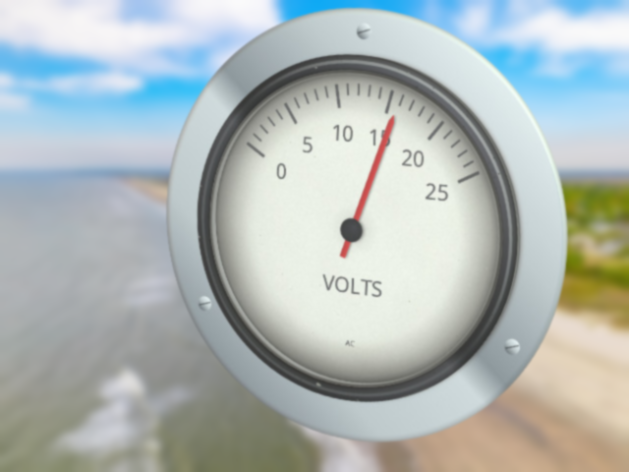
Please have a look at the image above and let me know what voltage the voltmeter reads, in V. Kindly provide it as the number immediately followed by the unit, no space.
16V
